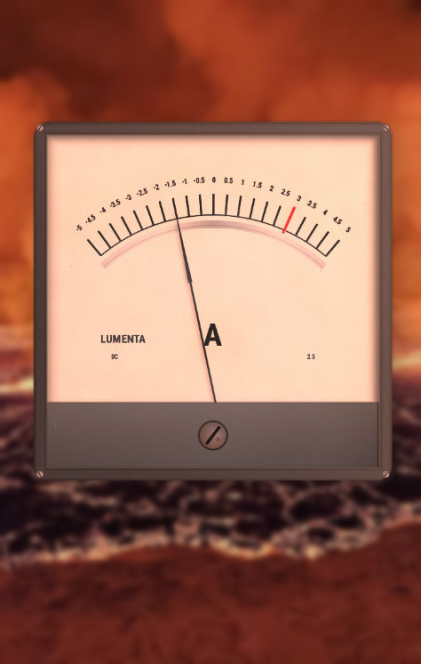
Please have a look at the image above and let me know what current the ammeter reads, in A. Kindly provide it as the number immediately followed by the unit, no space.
-1.5A
